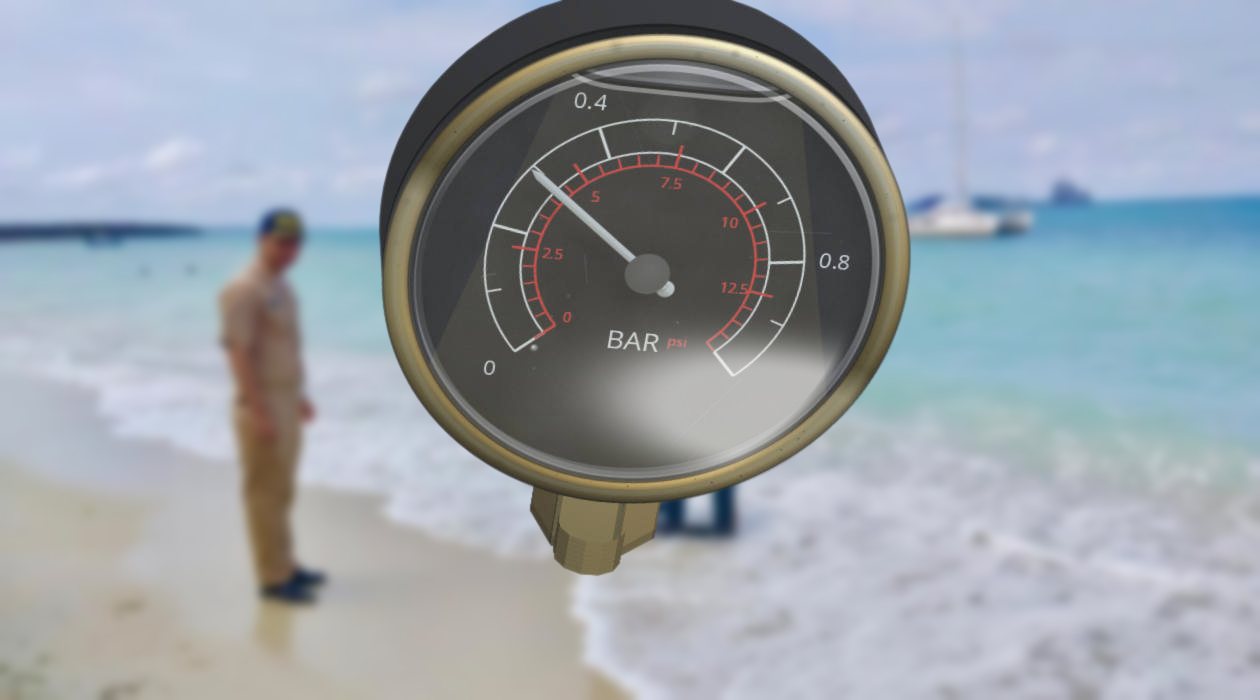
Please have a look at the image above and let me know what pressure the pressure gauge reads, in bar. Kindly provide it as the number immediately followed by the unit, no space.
0.3bar
